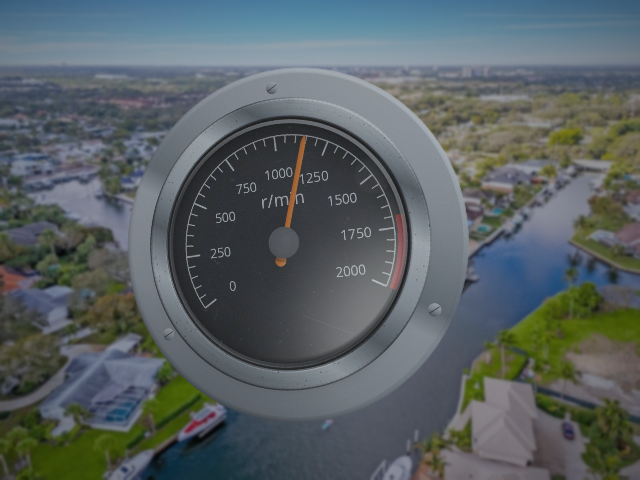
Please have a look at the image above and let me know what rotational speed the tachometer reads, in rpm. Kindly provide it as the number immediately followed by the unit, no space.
1150rpm
